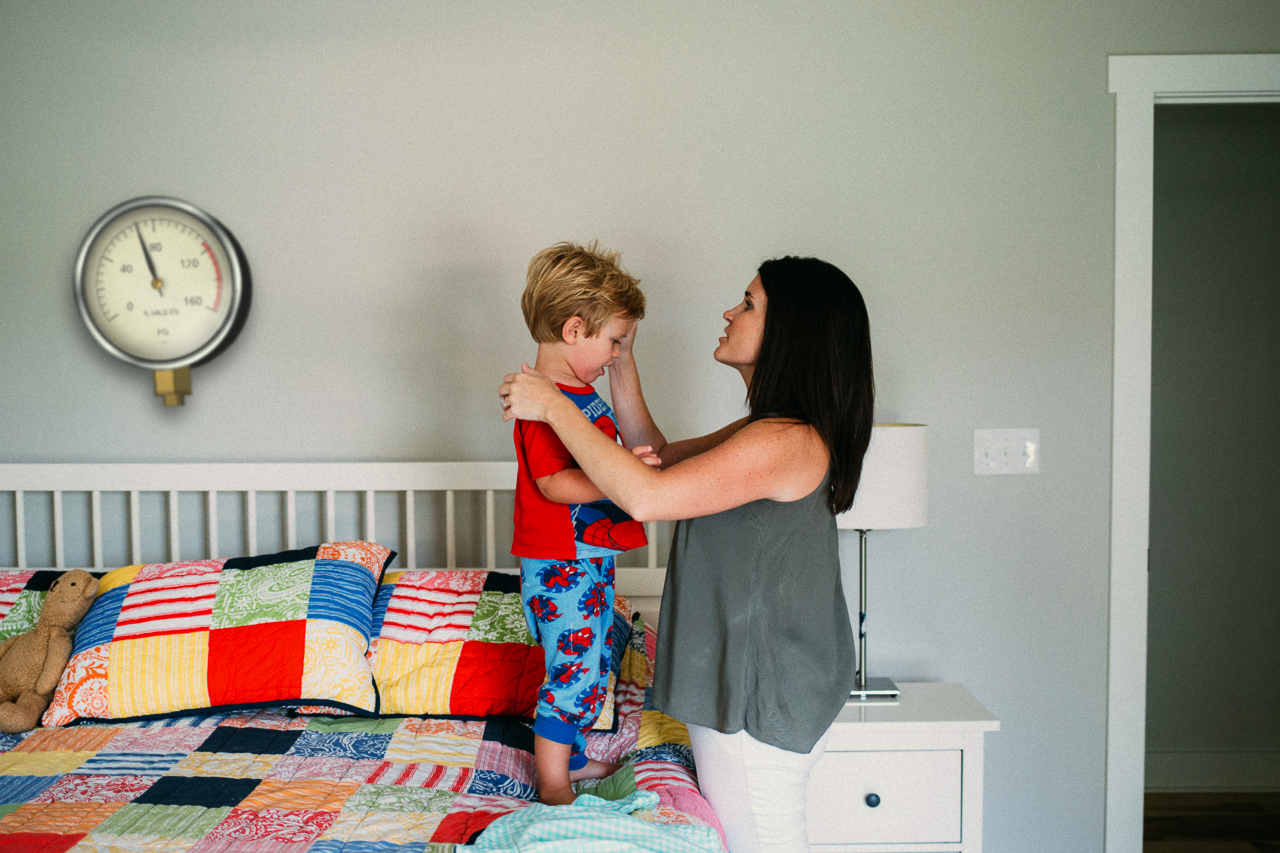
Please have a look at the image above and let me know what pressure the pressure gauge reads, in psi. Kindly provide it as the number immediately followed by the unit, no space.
70psi
